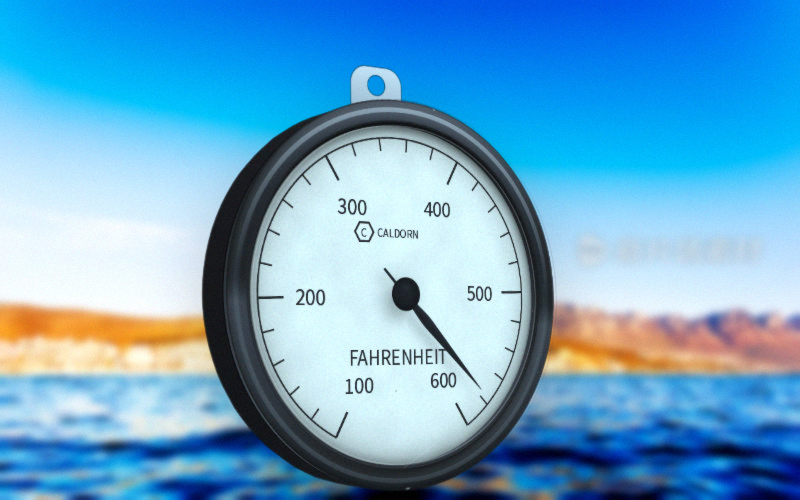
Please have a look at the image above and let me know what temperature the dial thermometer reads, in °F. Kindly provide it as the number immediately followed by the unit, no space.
580°F
